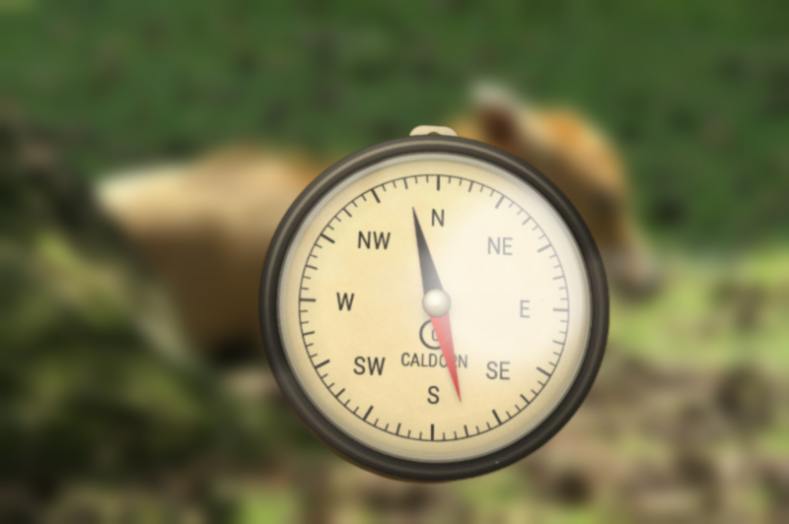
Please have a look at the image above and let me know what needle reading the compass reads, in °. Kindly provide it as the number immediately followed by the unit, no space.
165°
